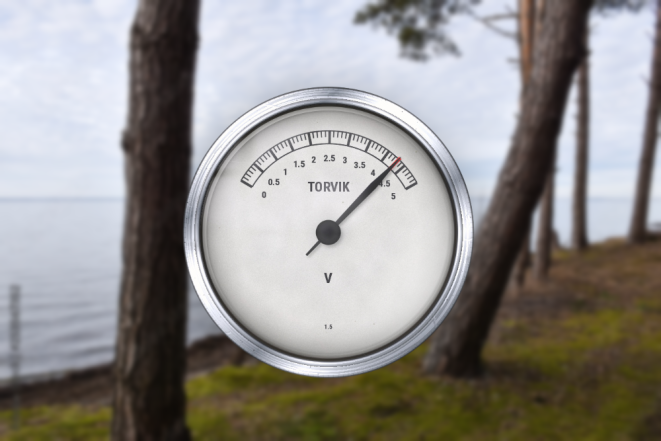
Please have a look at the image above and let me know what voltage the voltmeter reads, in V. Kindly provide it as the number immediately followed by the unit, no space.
4.3V
